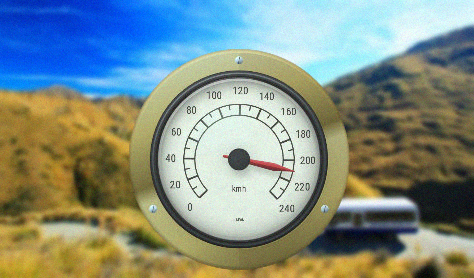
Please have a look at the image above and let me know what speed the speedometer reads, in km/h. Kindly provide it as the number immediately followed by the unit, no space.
210km/h
